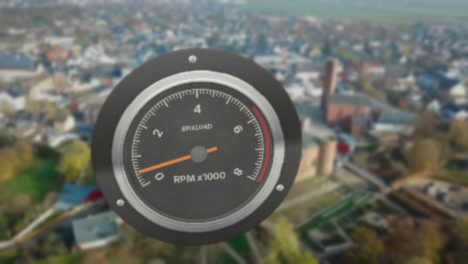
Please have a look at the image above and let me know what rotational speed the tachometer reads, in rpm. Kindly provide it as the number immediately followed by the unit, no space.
500rpm
